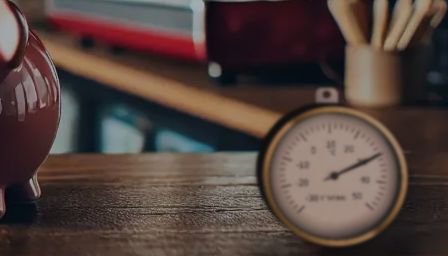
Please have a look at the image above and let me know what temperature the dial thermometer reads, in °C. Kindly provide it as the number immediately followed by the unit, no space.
30°C
